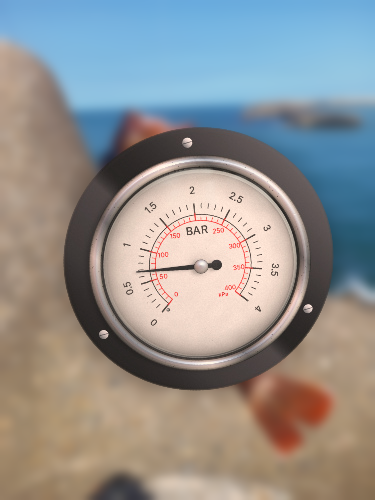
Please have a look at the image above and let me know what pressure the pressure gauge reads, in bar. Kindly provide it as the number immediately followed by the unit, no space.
0.7bar
